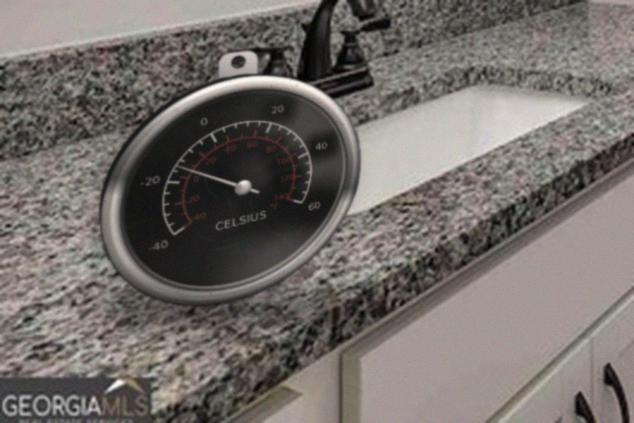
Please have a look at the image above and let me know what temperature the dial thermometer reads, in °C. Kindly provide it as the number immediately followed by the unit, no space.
-14°C
